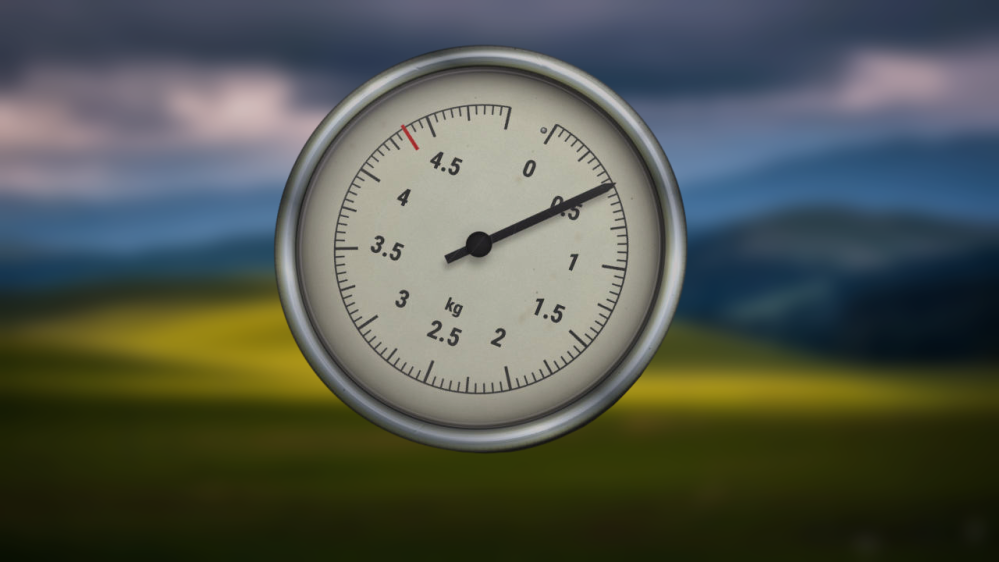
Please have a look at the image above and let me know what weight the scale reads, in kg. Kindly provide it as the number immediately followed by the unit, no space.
0.5kg
